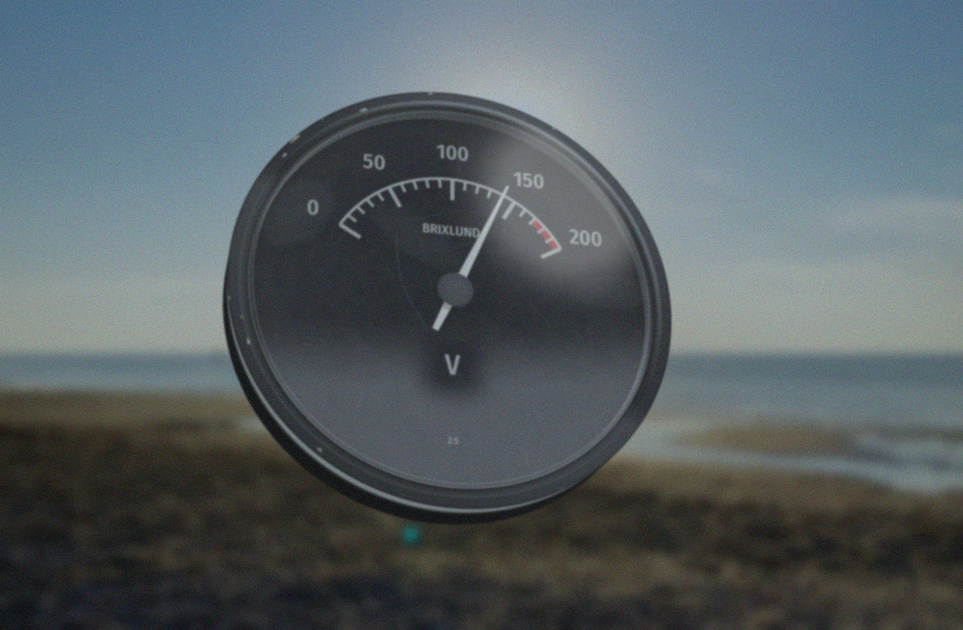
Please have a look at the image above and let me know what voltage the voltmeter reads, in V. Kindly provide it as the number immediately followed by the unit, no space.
140V
